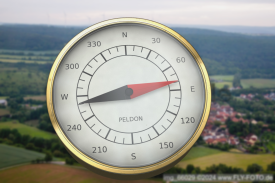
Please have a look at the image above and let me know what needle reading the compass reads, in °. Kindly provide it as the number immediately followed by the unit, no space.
80°
